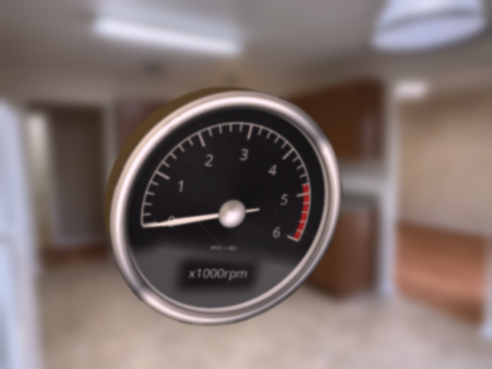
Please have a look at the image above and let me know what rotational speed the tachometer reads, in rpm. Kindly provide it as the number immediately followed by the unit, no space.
0rpm
